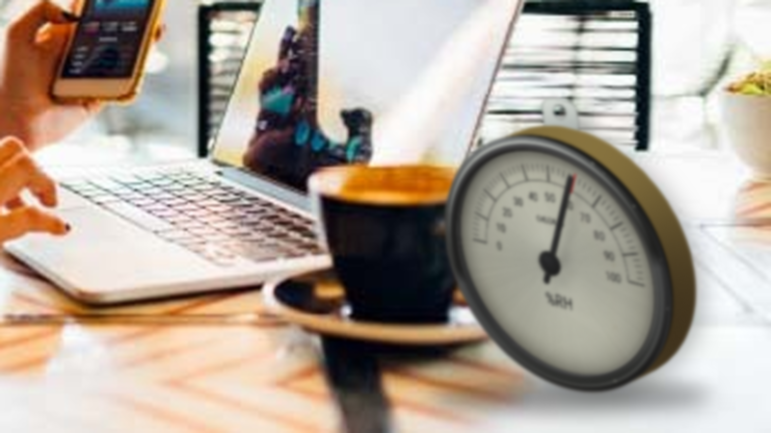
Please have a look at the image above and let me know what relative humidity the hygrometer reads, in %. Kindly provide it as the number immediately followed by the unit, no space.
60%
